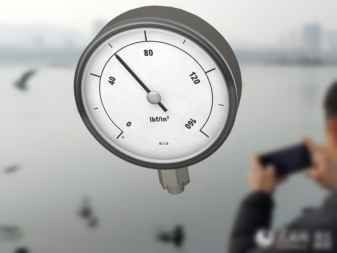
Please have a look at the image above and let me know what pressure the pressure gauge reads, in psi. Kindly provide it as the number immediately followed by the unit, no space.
60psi
